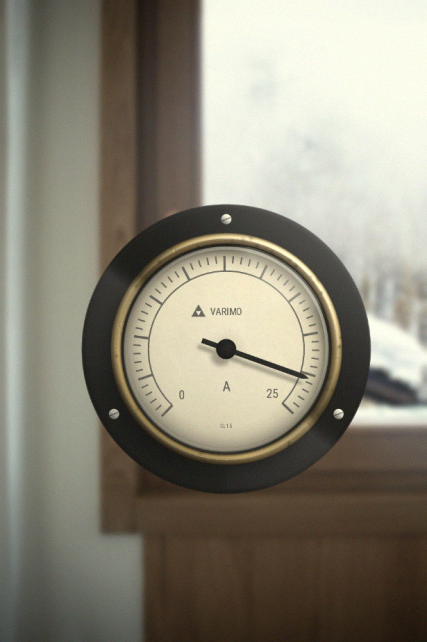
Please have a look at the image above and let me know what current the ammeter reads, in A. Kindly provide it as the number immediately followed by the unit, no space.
22.75A
